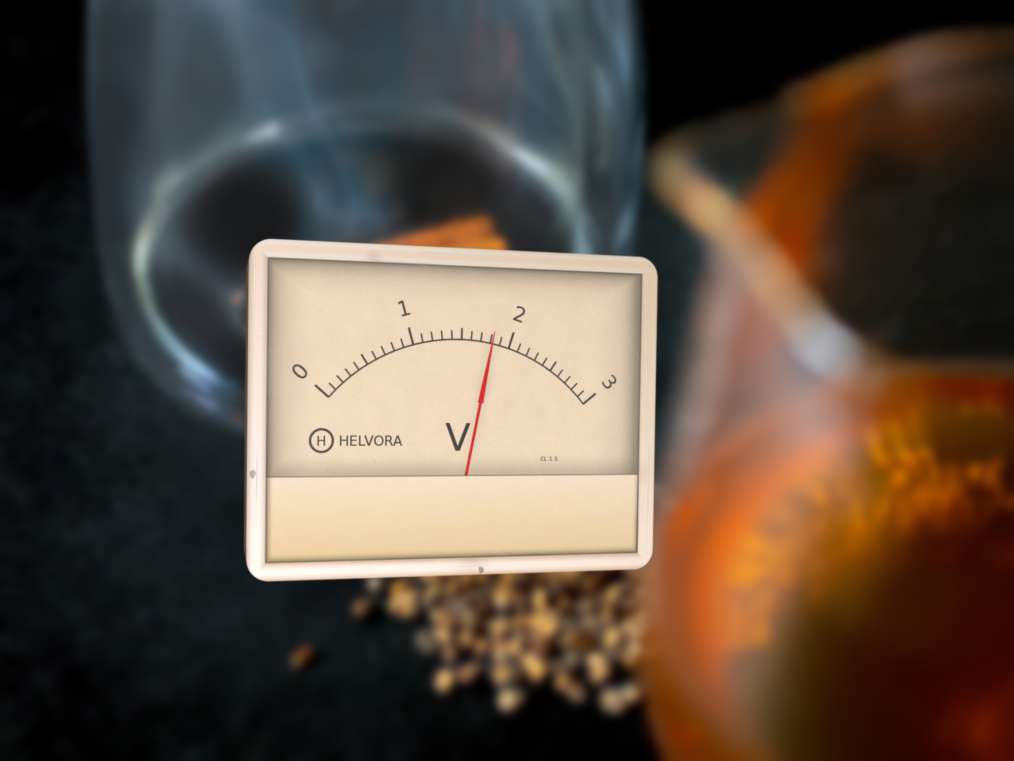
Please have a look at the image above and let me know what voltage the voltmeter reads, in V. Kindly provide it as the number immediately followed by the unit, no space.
1.8V
